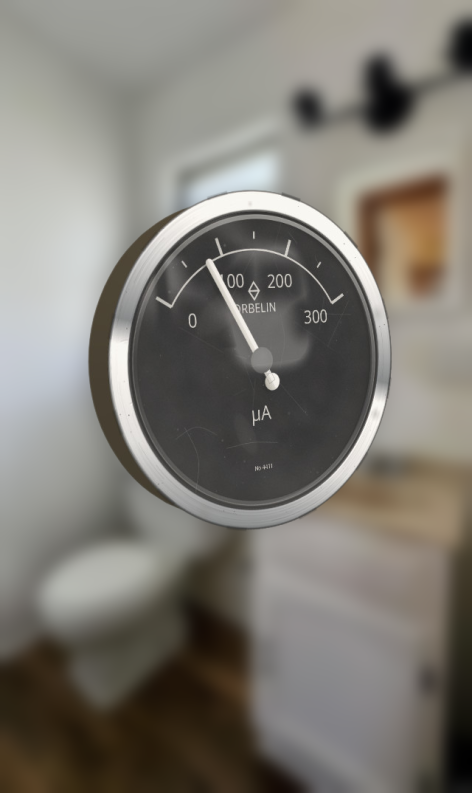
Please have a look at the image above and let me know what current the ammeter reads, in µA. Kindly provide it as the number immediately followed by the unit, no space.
75µA
